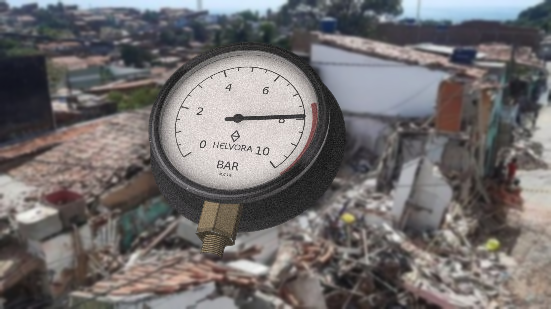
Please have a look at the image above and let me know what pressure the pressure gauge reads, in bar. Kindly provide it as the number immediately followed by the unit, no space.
8bar
